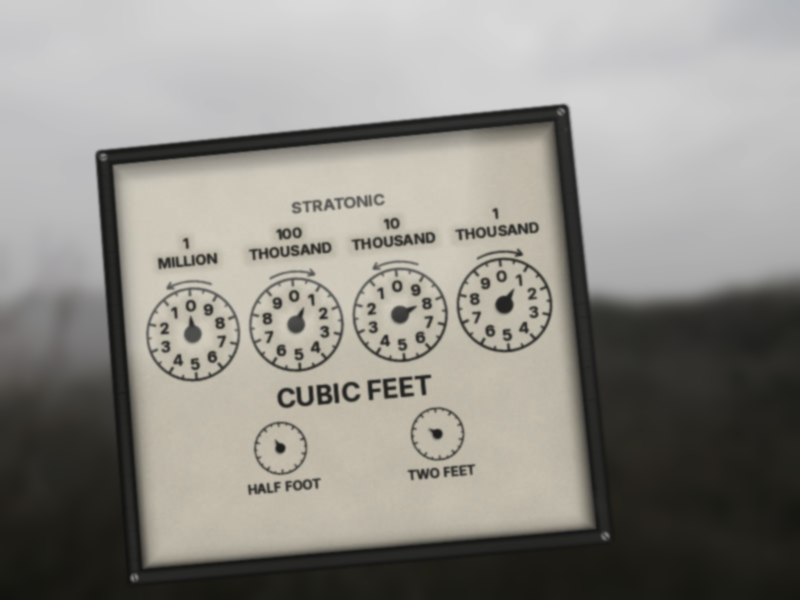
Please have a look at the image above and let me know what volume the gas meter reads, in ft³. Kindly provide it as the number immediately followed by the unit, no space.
8100ft³
